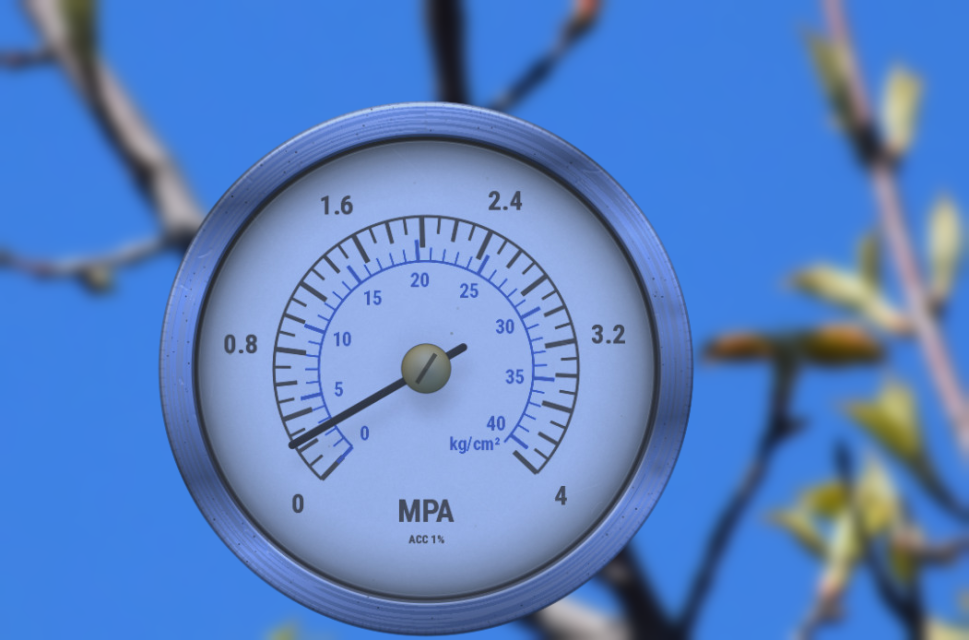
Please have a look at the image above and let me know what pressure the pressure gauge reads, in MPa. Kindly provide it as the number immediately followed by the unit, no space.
0.25MPa
